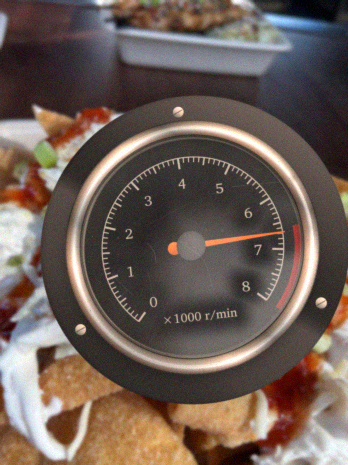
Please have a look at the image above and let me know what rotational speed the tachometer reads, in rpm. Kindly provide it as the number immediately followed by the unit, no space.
6700rpm
